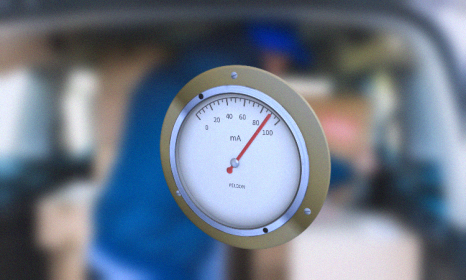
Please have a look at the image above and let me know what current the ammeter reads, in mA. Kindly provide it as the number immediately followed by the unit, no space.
90mA
